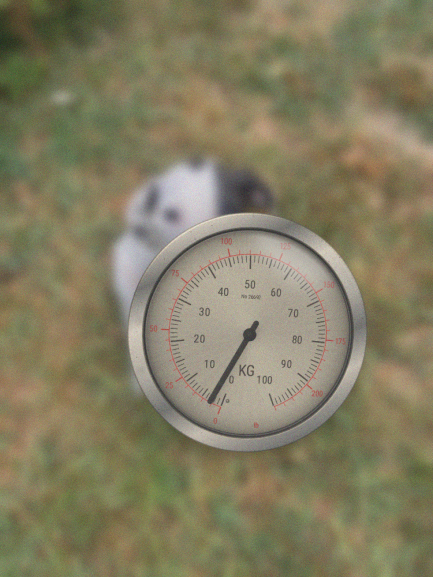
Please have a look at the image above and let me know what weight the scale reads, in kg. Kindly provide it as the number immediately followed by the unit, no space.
3kg
